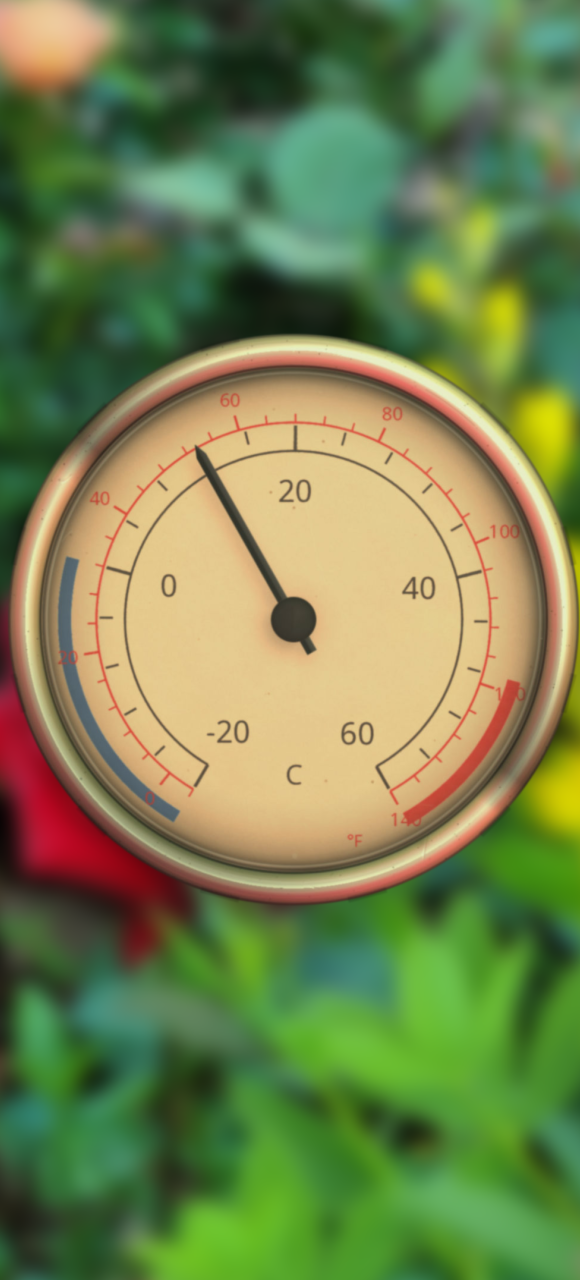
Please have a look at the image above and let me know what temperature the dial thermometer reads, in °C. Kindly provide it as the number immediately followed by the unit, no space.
12°C
